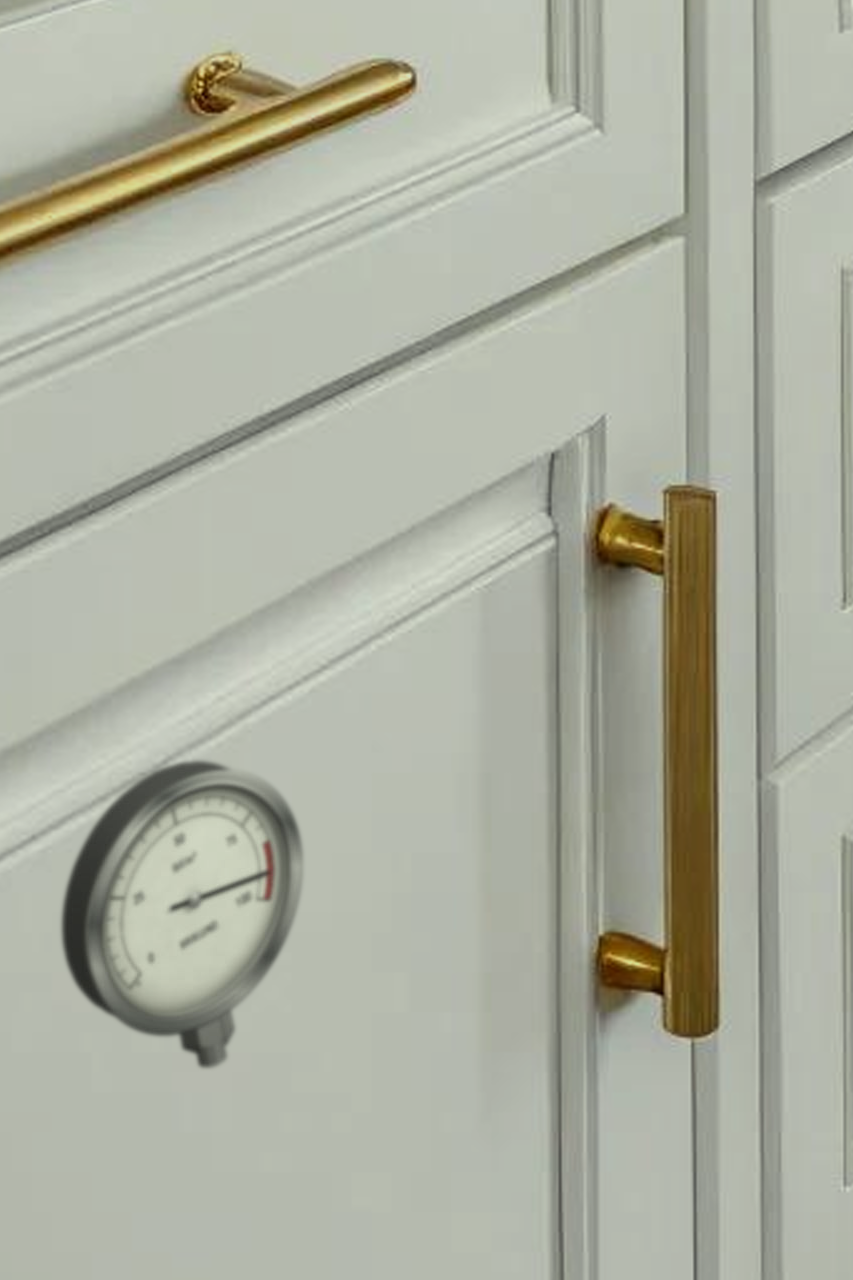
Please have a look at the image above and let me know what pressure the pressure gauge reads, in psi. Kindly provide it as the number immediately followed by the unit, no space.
92.5psi
